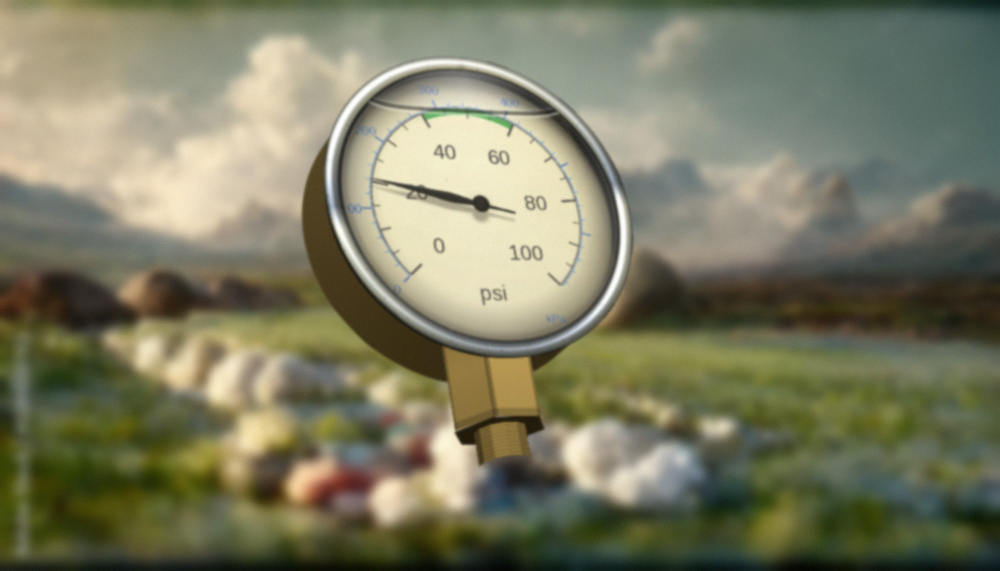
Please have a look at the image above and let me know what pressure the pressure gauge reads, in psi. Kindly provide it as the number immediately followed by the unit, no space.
20psi
